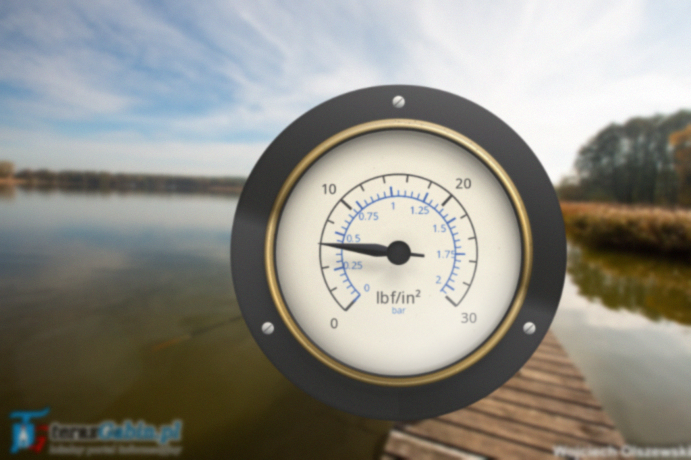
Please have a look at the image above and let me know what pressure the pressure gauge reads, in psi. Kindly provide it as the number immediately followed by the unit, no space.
6psi
